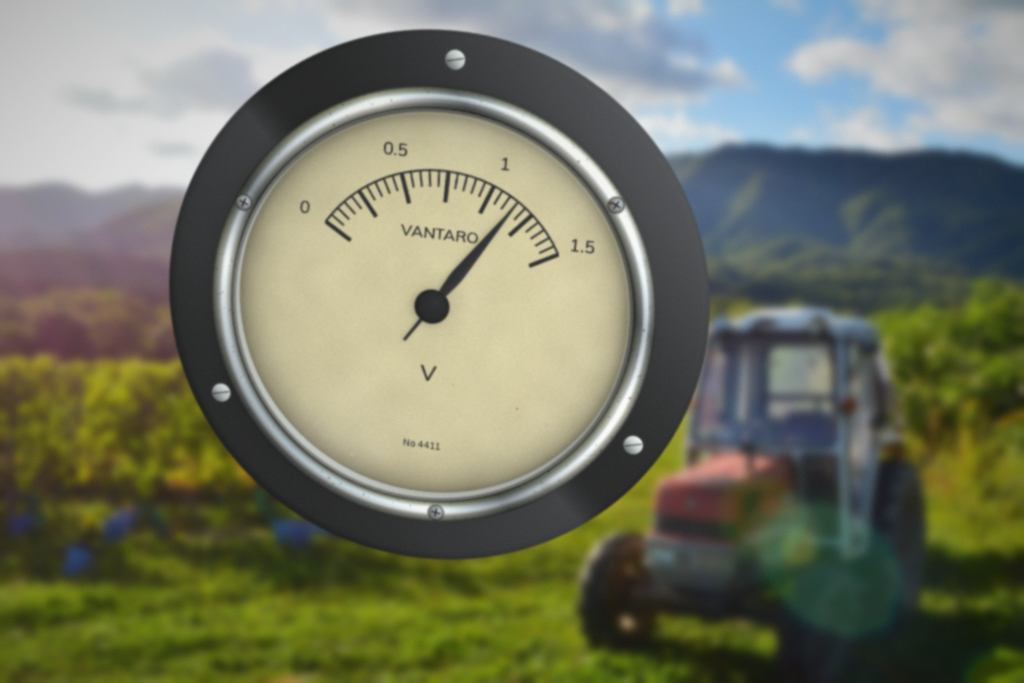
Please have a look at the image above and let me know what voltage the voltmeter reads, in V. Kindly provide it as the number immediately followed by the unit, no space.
1.15V
